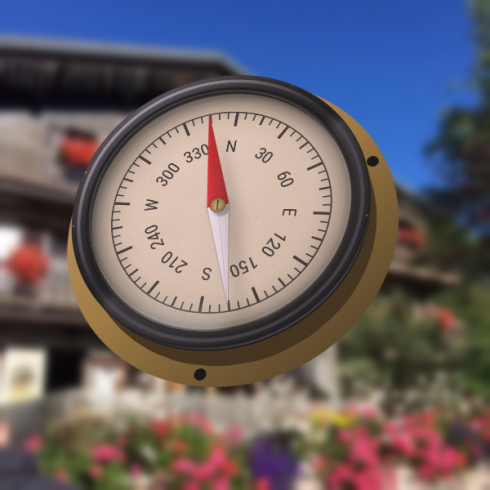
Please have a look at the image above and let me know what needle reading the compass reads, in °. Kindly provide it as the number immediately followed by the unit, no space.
345°
